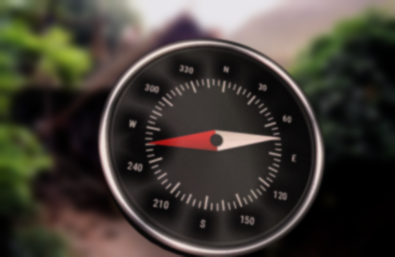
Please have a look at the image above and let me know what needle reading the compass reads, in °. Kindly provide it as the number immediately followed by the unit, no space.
255°
